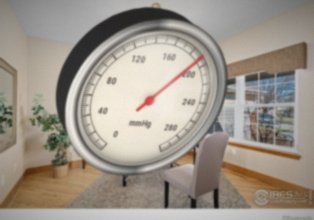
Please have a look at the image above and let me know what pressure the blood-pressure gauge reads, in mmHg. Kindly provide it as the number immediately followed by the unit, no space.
190mmHg
